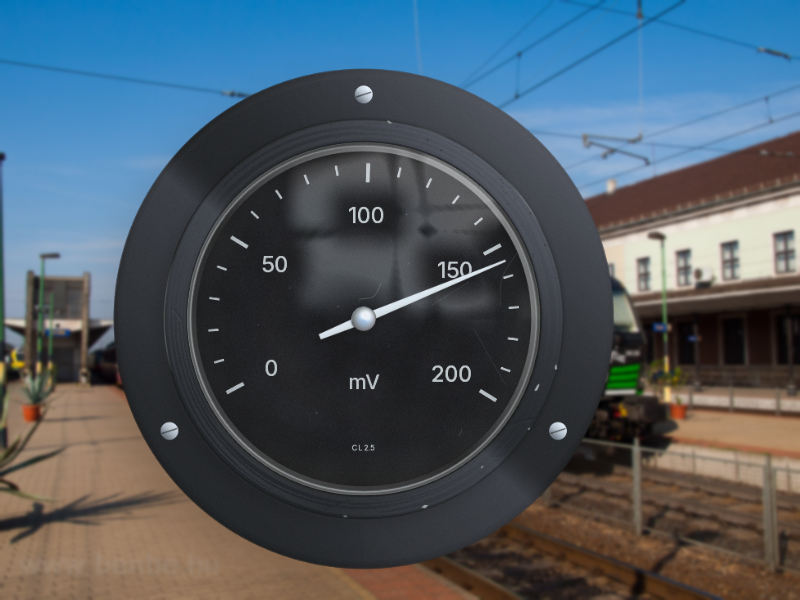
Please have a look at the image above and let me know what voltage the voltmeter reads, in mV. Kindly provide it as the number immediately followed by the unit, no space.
155mV
